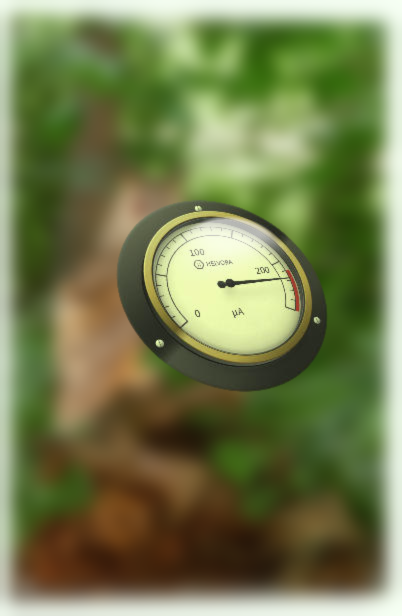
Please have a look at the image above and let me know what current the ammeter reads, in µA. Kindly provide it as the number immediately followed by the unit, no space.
220µA
